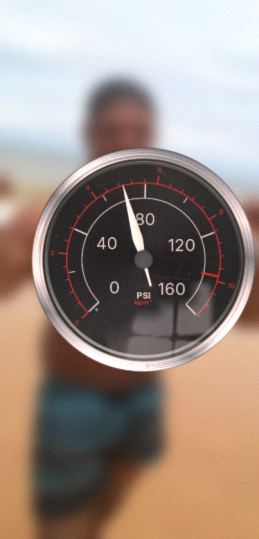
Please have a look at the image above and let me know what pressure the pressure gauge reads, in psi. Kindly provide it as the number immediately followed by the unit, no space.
70psi
